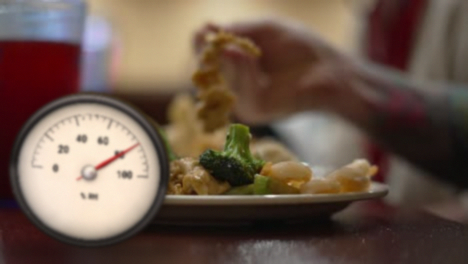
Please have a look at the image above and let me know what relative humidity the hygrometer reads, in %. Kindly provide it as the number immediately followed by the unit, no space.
80%
